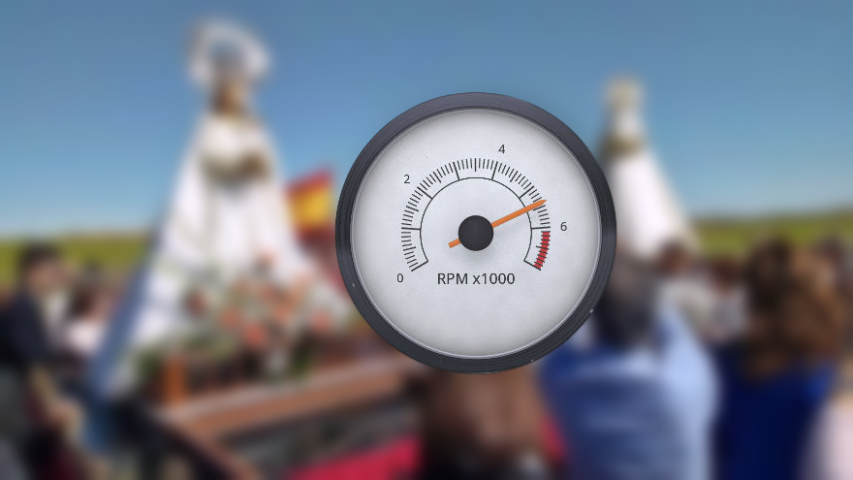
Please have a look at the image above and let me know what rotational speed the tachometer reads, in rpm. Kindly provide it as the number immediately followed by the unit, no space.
5400rpm
